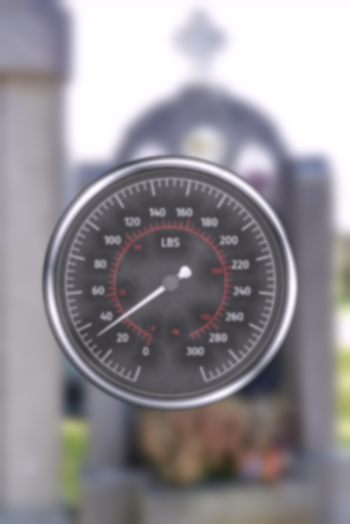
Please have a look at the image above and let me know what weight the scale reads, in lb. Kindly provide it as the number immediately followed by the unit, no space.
32lb
